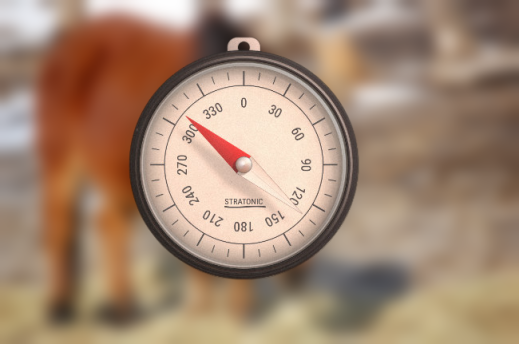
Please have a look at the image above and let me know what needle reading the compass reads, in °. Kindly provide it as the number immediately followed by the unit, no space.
310°
